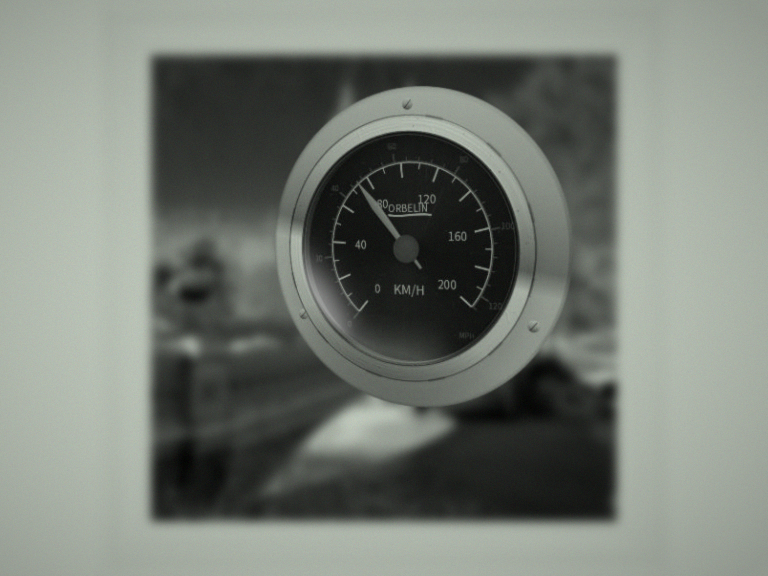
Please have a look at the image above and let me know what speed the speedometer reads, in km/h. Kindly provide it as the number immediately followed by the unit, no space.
75km/h
